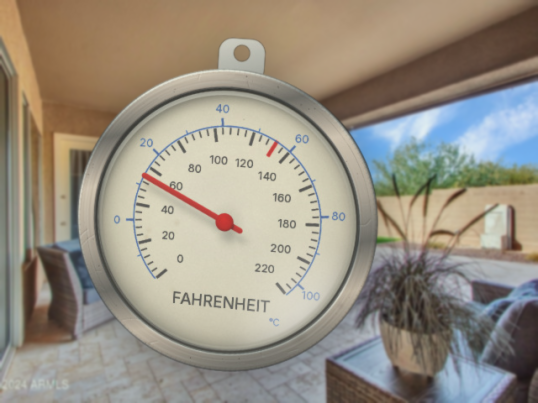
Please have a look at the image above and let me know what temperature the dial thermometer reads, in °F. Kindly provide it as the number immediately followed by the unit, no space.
56°F
